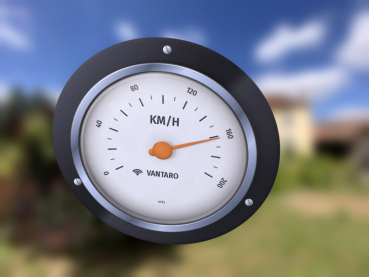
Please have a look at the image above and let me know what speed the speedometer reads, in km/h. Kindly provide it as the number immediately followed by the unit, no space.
160km/h
